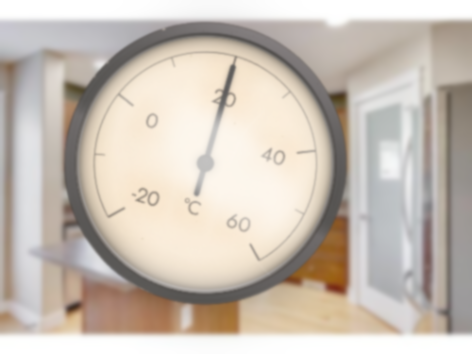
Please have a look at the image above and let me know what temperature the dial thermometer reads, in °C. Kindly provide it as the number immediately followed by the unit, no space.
20°C
